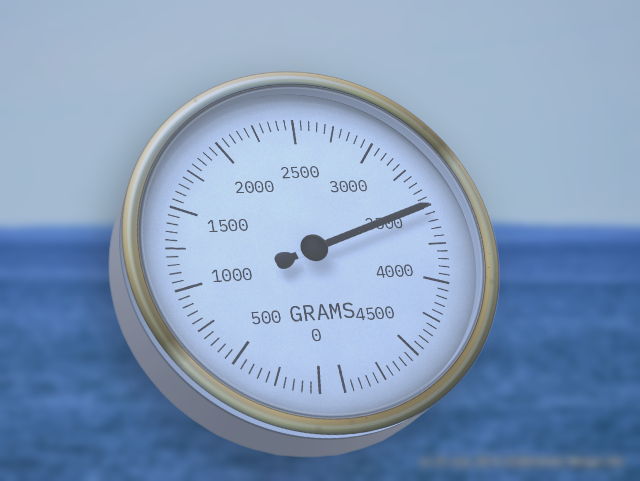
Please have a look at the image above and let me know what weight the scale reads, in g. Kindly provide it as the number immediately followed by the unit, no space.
3500g
